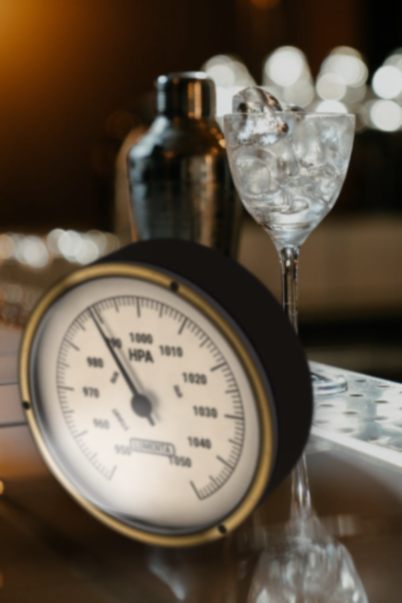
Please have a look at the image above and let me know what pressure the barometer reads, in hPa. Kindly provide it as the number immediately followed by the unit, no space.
990hPa
